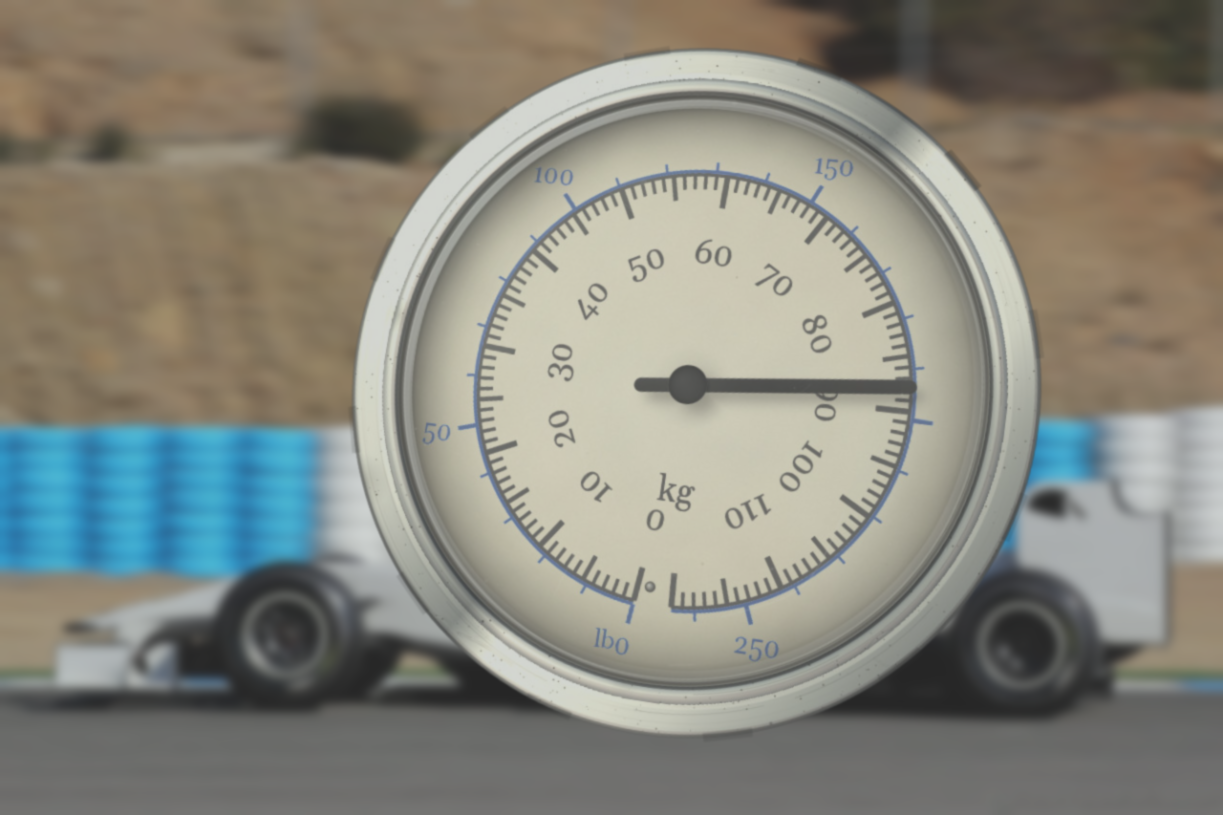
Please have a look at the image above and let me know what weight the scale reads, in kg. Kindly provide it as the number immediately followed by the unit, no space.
88kg
